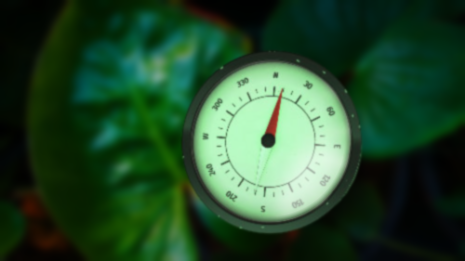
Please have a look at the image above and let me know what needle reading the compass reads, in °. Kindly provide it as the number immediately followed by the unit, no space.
10°
